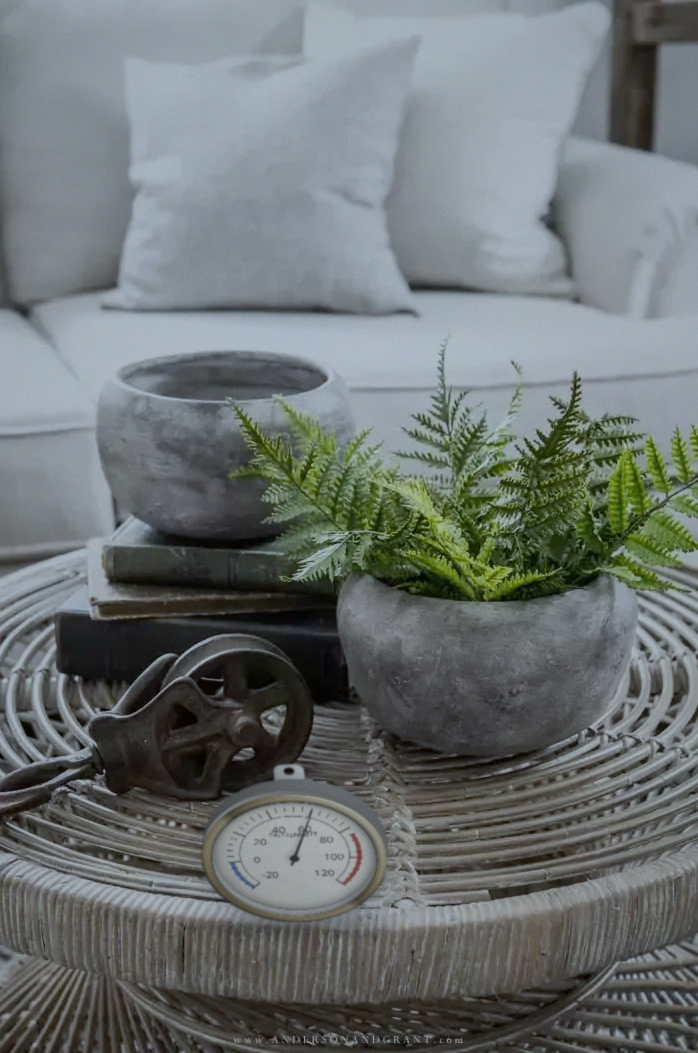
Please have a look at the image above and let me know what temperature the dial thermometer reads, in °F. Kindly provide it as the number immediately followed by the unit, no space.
60°F
